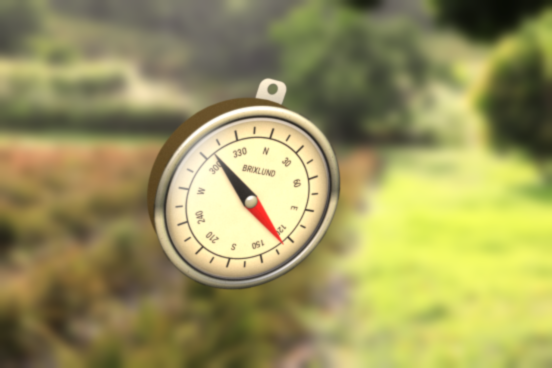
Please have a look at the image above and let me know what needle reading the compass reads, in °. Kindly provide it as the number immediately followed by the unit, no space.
127.5°
